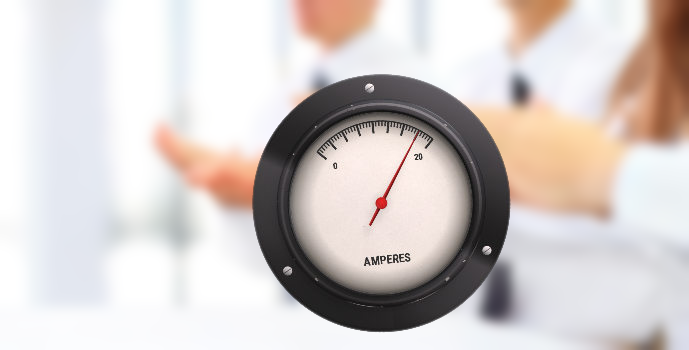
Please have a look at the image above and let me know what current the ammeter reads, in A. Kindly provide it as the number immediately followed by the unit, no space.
17.5A
